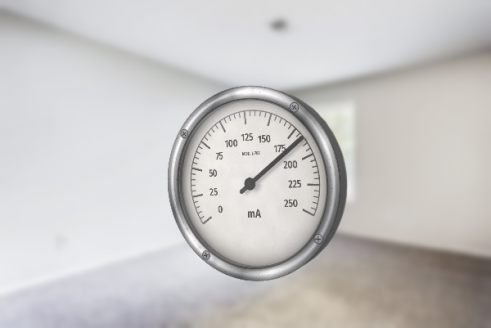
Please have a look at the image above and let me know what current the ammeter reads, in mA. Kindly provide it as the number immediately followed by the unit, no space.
185mA
